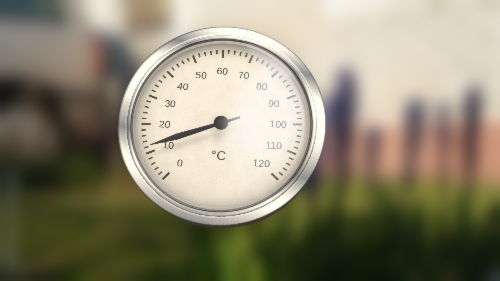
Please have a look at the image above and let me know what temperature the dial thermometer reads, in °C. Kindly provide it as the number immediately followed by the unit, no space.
12°C
